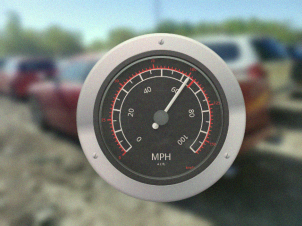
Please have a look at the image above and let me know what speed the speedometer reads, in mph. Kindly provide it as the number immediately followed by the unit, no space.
62.5mph
